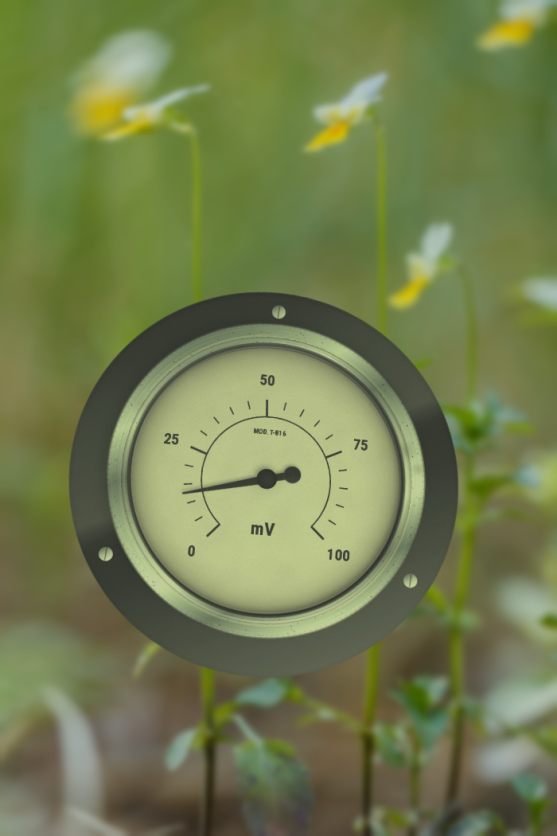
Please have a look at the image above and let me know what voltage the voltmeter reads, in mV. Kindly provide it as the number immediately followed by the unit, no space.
12.5mV
